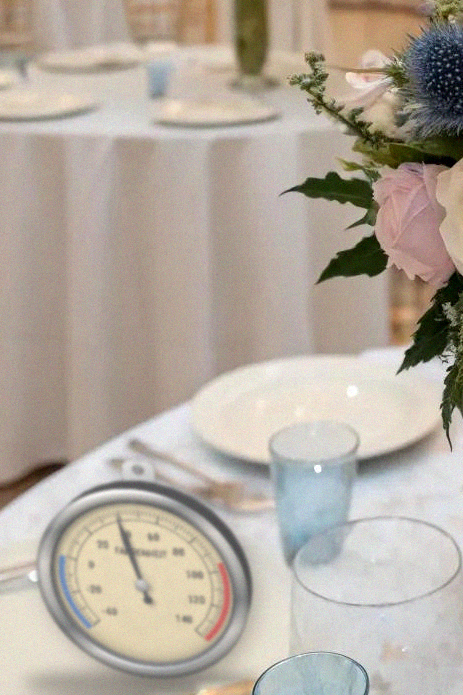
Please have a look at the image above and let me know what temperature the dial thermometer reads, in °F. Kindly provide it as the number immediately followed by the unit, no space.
40°F
